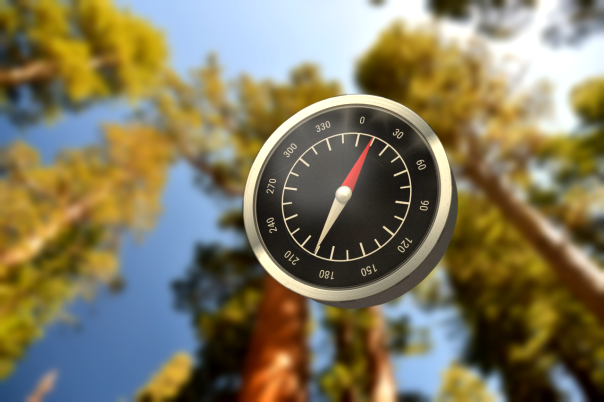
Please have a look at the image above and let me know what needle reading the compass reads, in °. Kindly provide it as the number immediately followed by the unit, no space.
15°
